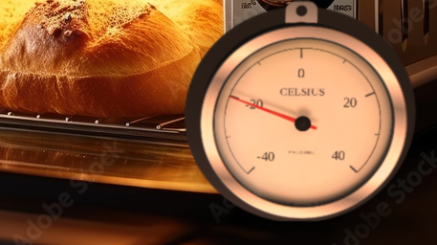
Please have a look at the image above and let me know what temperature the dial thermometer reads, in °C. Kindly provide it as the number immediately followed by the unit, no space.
-20°C
